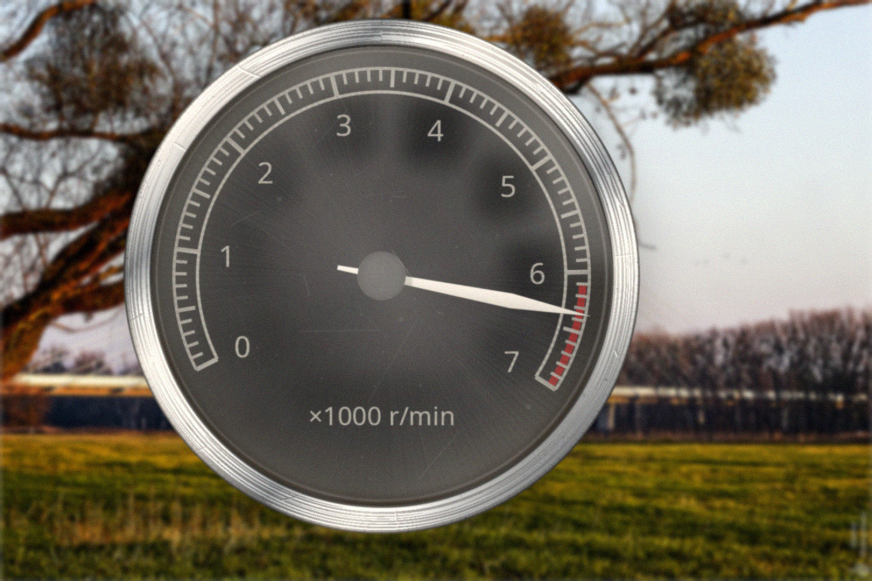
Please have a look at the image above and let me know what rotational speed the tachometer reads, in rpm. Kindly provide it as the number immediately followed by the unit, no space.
6350rpm
